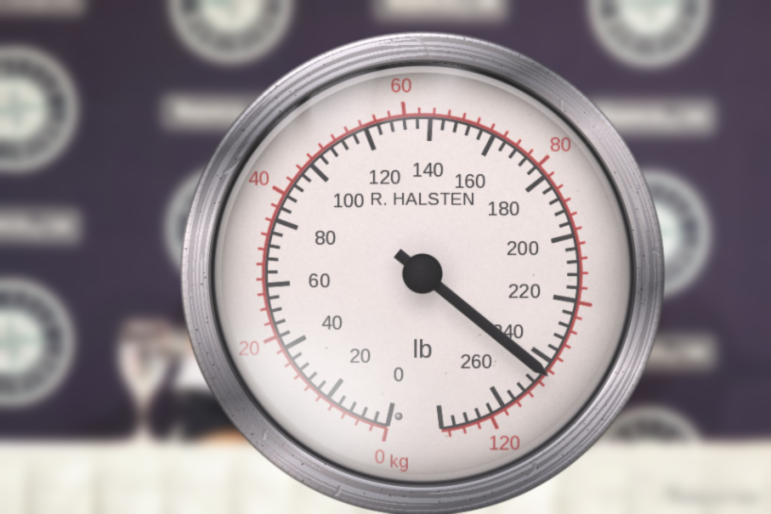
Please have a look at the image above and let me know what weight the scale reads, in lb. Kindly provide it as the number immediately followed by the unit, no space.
244lb
